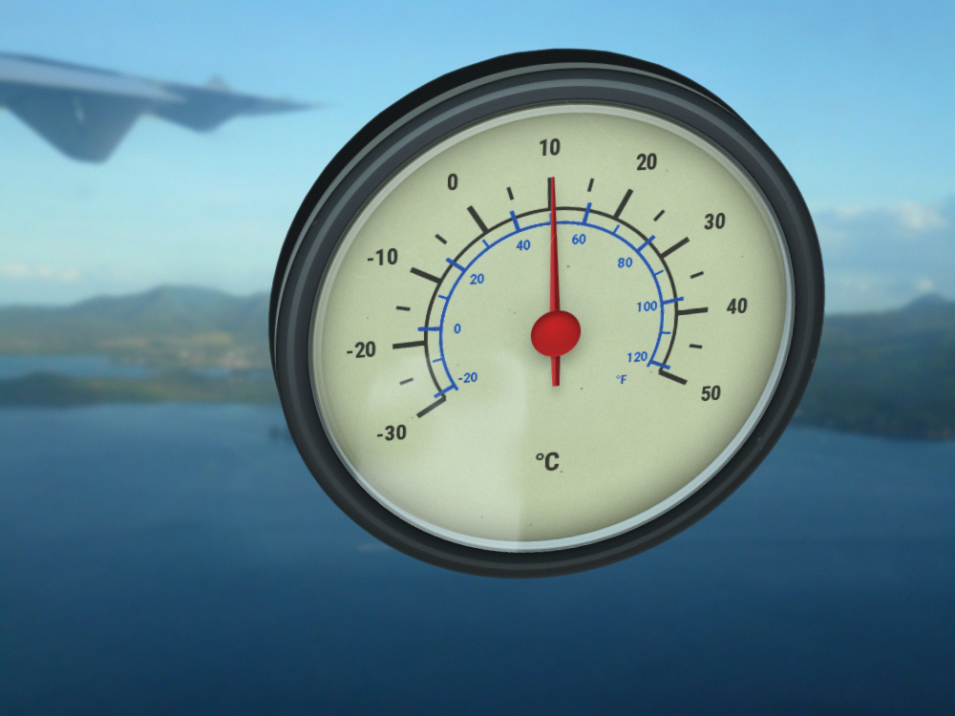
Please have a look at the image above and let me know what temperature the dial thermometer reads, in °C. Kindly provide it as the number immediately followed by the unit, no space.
10°C
